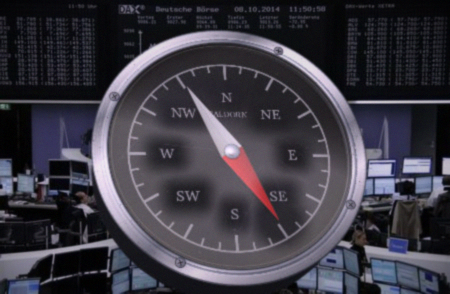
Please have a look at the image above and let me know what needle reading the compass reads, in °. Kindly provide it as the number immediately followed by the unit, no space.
150°
